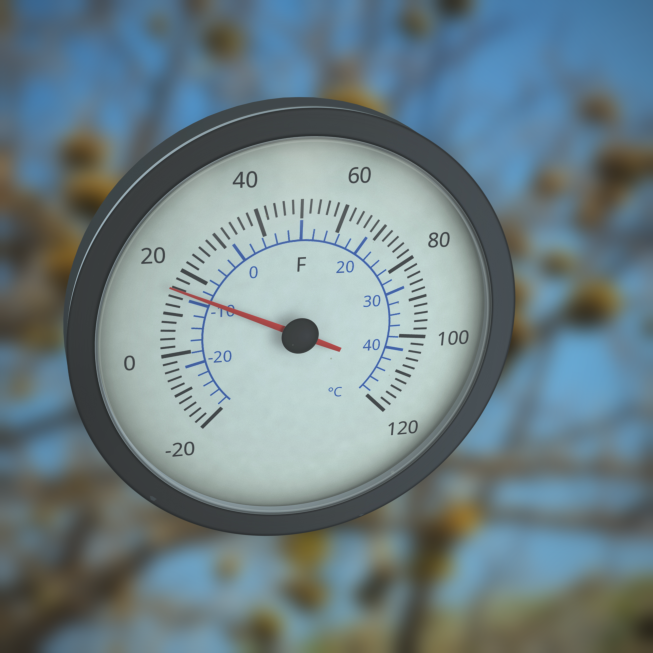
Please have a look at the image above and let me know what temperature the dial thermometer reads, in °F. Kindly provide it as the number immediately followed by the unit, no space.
16°F
